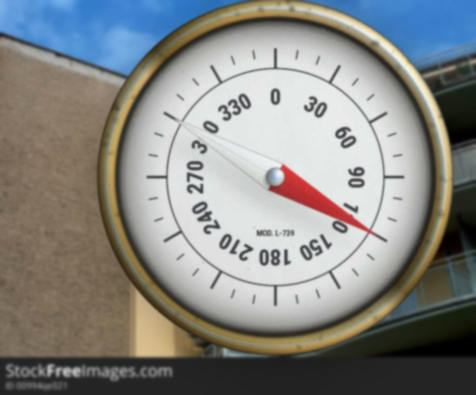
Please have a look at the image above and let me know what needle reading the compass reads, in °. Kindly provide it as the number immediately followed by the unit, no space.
120°
